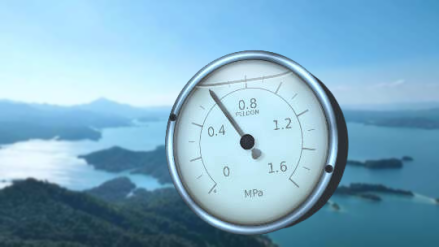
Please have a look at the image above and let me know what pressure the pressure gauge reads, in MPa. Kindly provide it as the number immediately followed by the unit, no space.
0.6MPa
